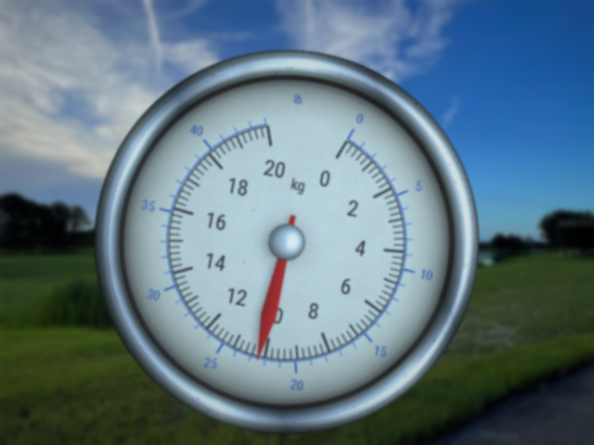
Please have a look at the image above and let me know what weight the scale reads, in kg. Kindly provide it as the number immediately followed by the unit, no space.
10.2kg
